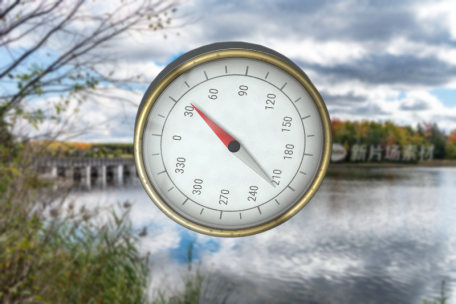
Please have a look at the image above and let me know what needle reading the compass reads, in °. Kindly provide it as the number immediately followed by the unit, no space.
37.5°
